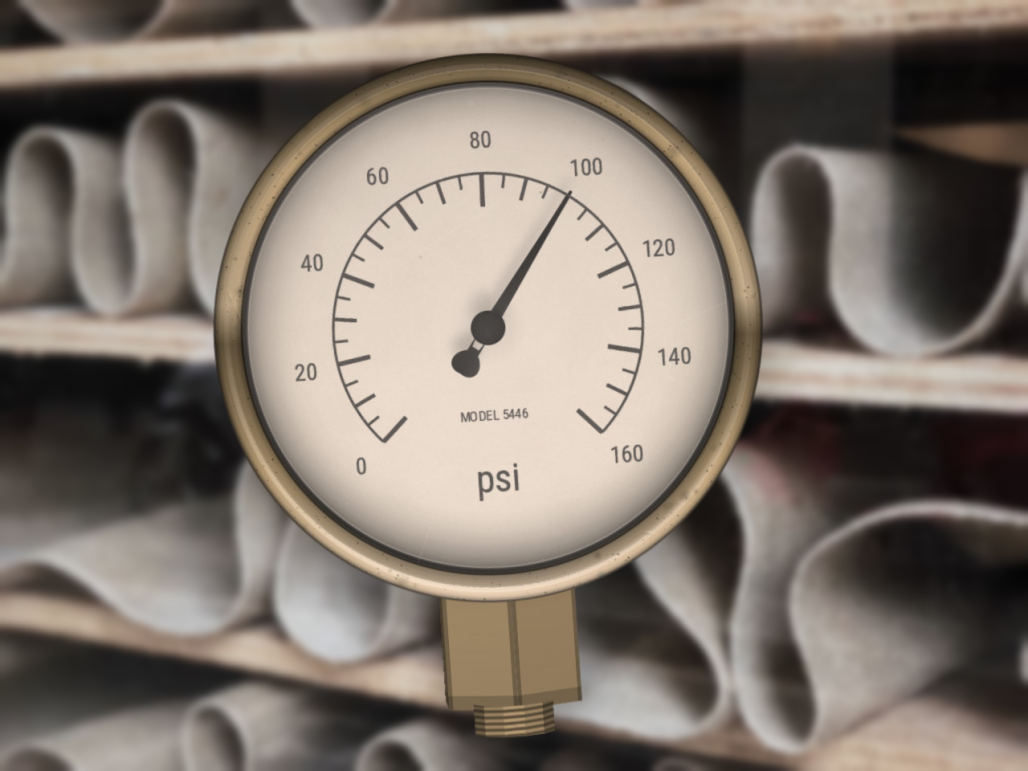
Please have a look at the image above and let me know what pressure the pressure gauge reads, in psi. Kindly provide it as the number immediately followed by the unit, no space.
100psi
